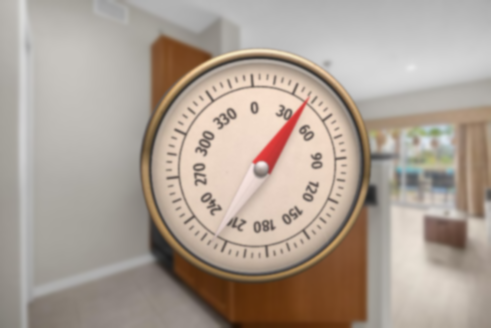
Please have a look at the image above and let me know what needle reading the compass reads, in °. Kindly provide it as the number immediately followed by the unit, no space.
40°
